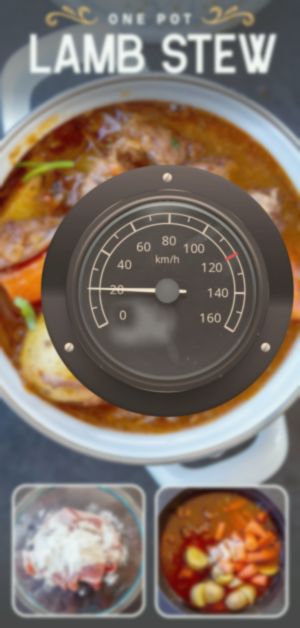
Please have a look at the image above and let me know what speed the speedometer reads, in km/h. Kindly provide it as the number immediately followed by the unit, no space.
20km/h
